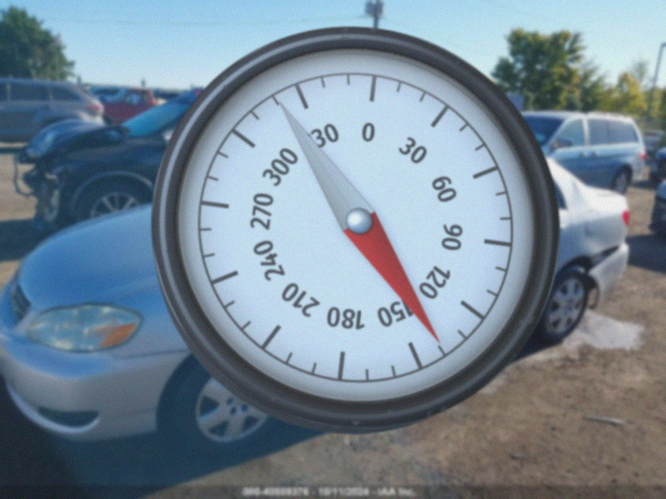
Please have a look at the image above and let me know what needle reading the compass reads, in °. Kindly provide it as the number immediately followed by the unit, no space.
140°
